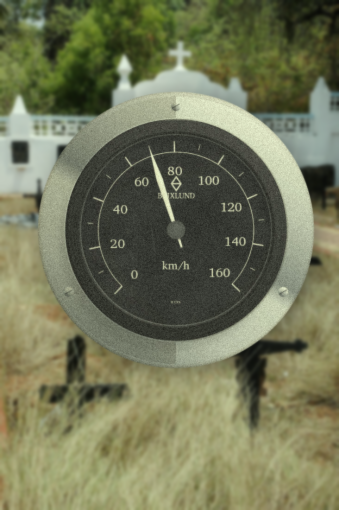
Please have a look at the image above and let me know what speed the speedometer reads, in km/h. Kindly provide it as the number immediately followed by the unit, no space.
70km/h
